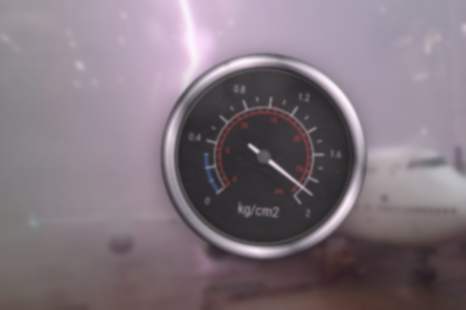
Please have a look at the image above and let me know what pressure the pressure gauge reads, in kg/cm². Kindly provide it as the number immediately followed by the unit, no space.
1.9kg/cm²
